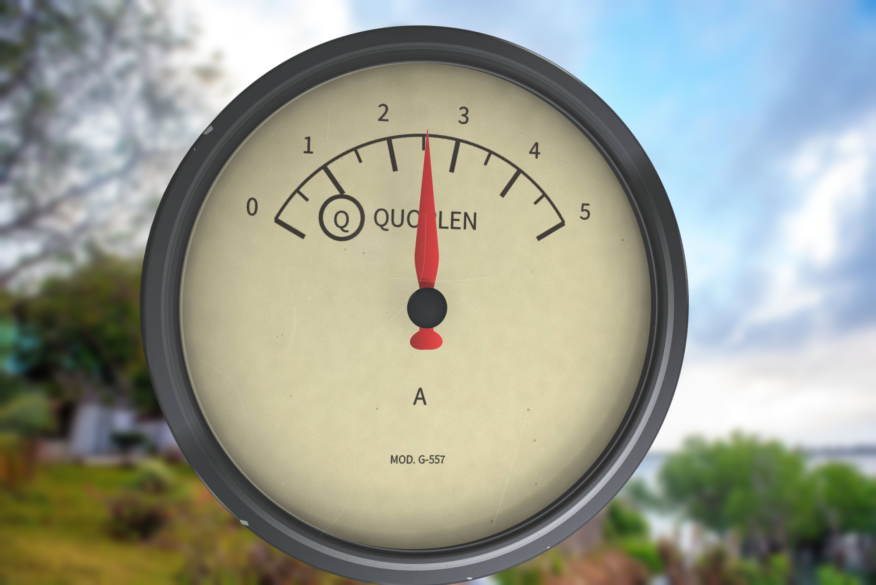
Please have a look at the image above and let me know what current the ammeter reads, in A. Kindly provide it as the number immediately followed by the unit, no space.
2.5A
